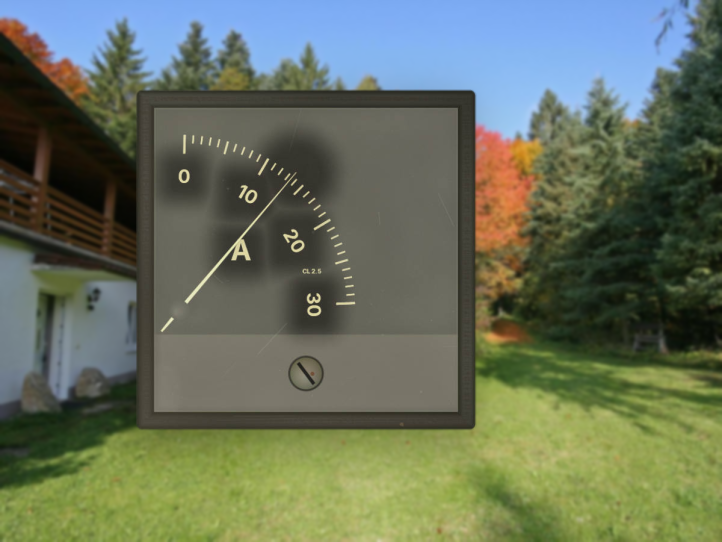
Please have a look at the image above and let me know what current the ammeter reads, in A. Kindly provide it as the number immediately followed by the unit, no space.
13.5A
